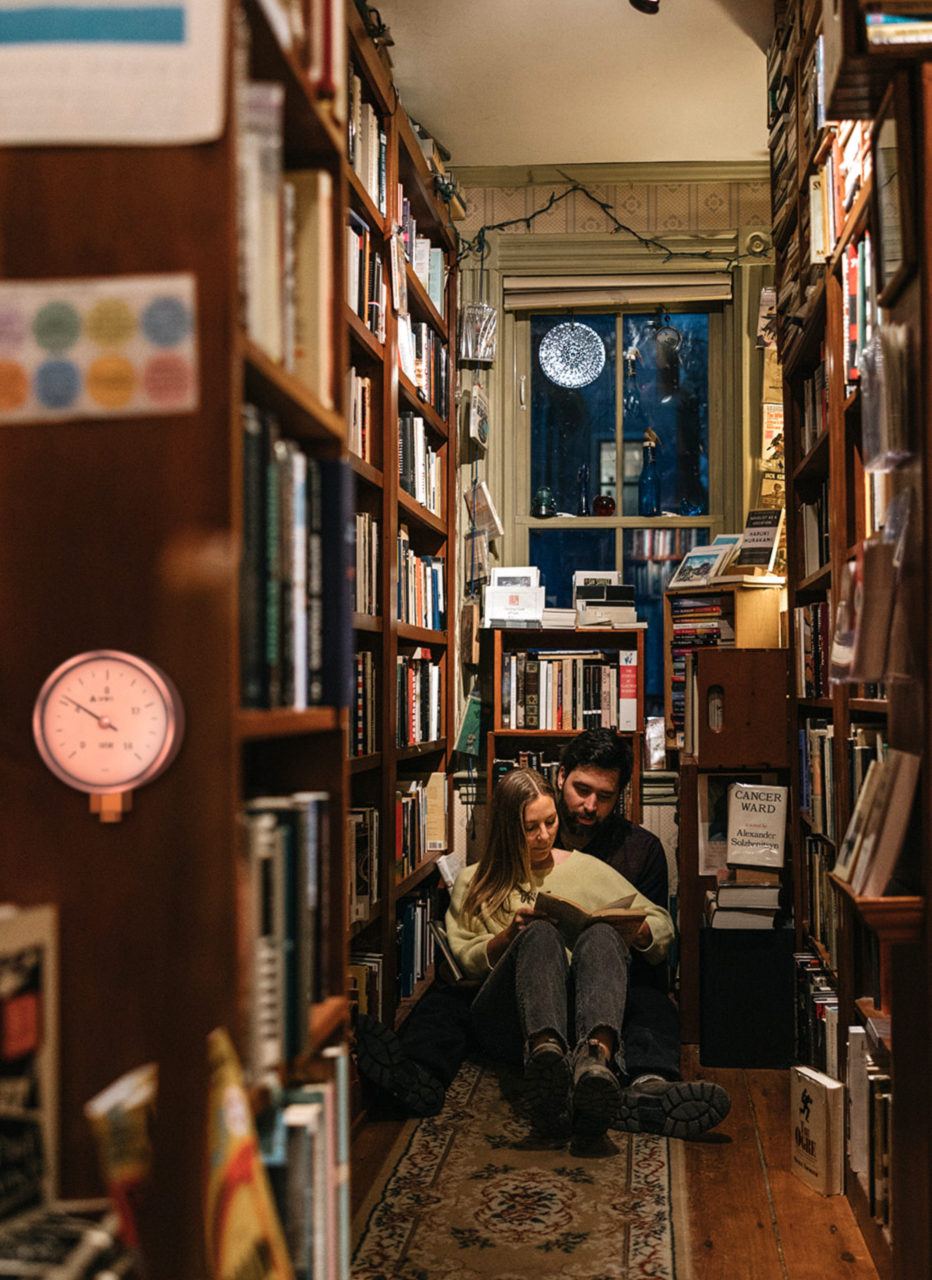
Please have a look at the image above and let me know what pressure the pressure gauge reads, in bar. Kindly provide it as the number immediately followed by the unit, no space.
4.5bar
